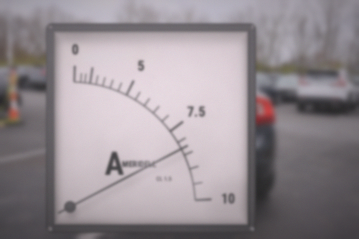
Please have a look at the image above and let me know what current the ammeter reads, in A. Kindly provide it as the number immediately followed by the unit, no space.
8.25A
